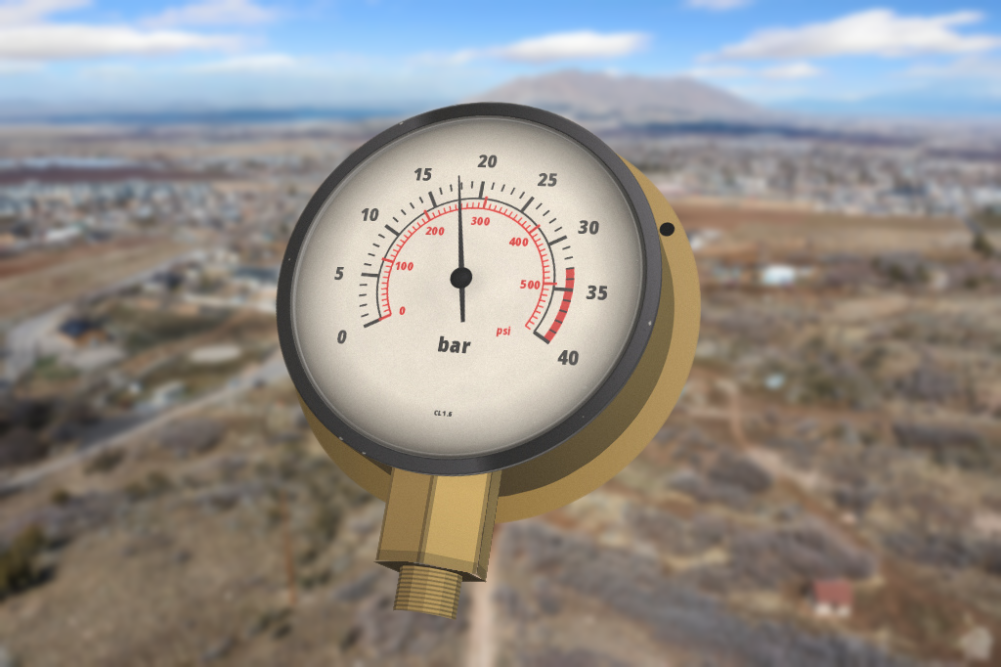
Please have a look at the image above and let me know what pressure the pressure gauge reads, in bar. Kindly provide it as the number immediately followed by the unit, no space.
18bar
